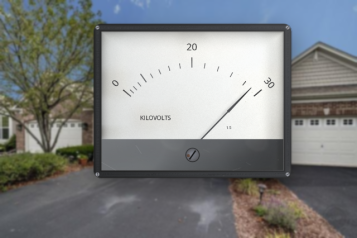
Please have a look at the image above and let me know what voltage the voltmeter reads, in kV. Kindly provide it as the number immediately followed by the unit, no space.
29kV
